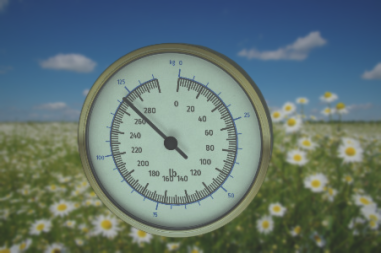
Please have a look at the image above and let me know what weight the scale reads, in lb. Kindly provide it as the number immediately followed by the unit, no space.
270lb
